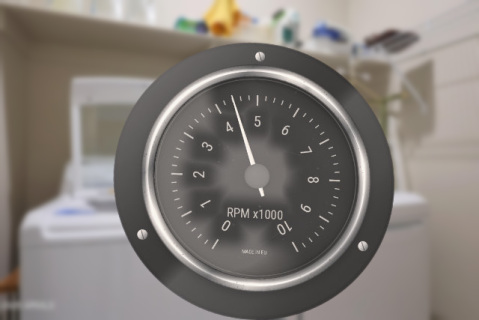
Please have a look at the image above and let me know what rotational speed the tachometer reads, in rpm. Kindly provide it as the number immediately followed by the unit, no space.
4400rpm
